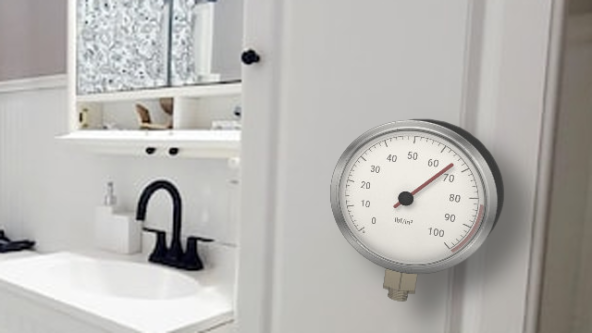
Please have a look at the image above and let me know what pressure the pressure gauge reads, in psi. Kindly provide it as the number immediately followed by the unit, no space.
66psi
